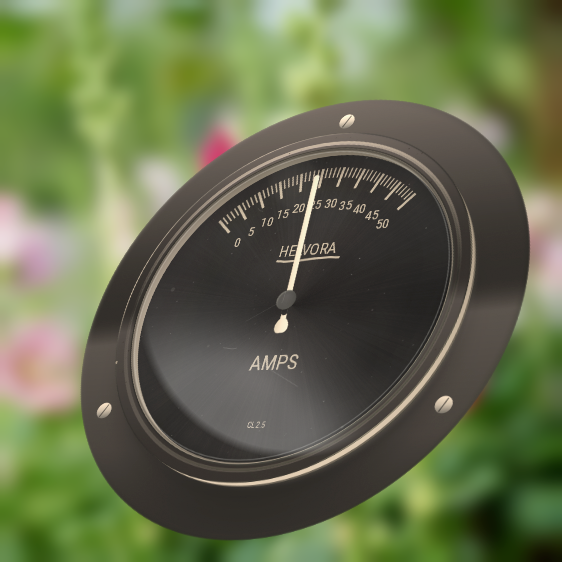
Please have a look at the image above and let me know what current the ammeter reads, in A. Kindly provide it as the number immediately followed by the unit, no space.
25A
